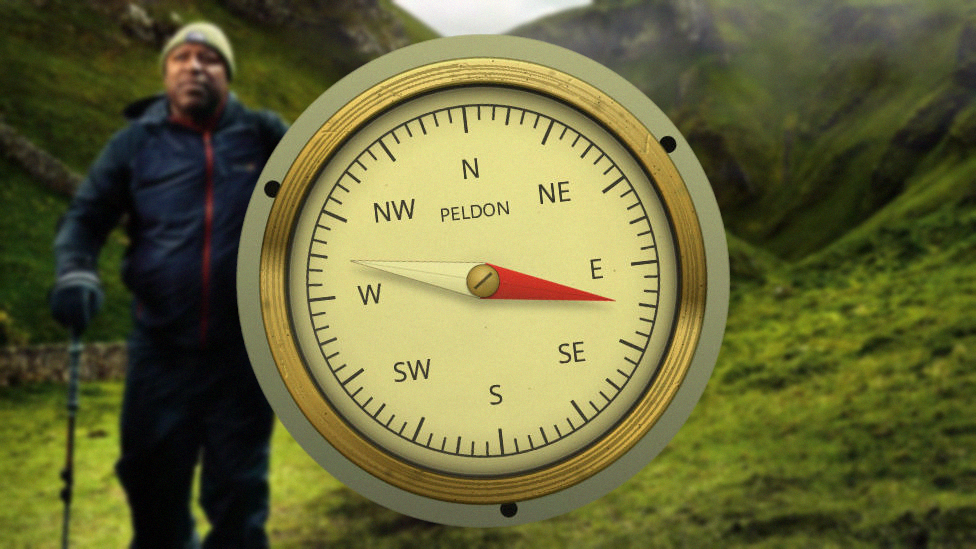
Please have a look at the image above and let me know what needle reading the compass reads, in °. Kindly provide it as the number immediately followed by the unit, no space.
105°
